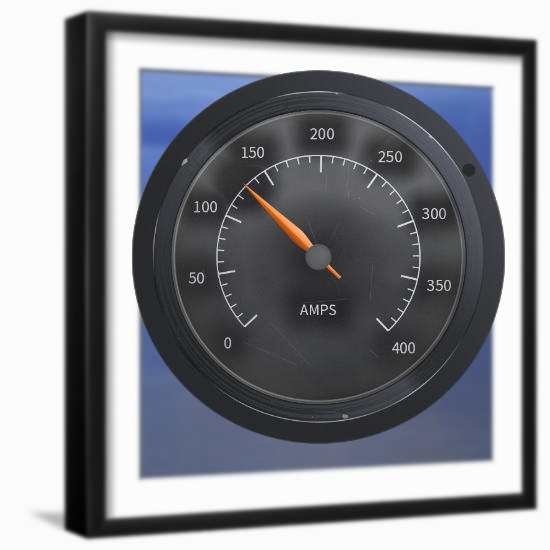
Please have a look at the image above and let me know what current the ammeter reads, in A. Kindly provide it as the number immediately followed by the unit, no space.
130A
